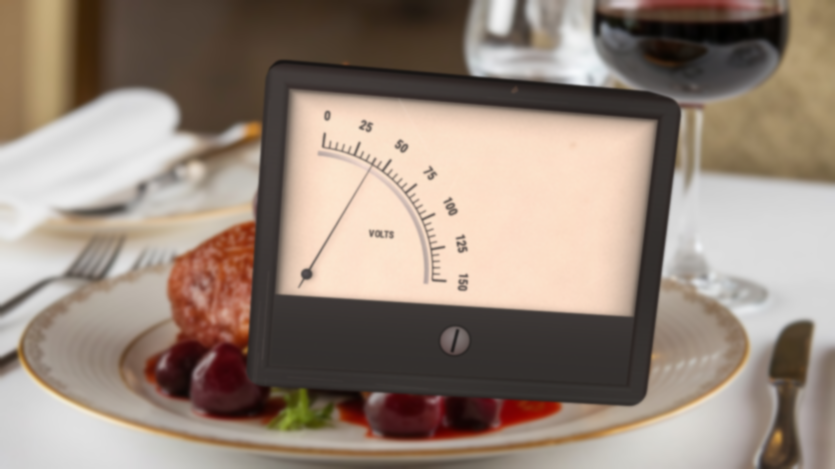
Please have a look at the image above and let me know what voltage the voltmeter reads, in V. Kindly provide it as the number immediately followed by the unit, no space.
40V
